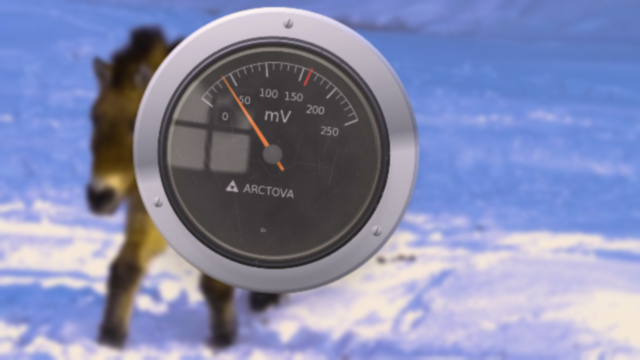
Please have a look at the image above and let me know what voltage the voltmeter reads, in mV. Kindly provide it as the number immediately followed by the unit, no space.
40mV
